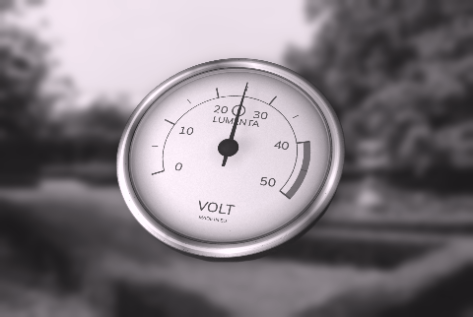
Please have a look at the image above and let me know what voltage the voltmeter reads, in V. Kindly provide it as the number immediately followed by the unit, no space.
25V
